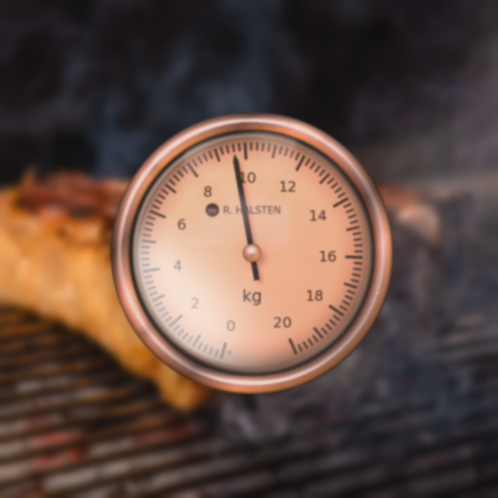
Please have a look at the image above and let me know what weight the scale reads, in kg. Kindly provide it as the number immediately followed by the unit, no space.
9.6kg
